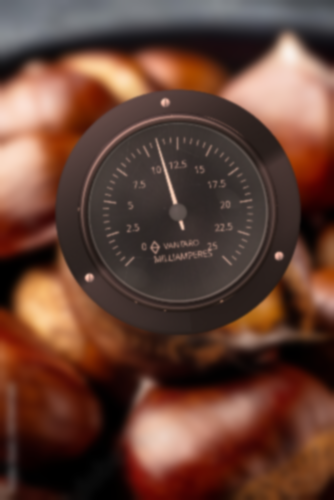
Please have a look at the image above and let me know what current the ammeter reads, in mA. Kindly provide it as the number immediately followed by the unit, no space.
11mA
